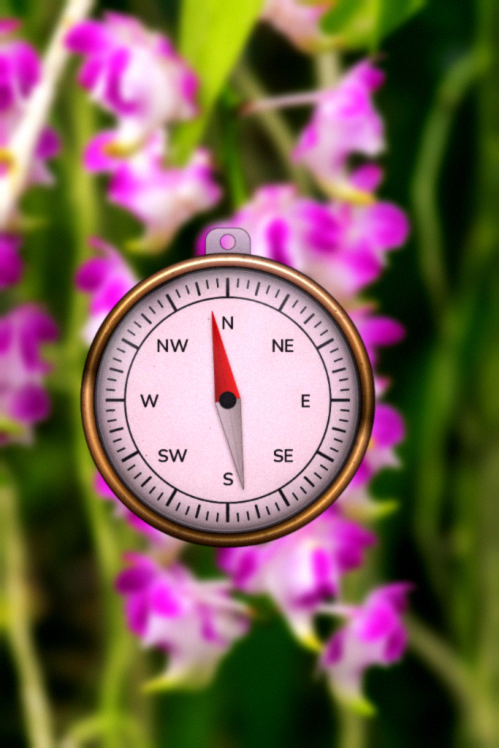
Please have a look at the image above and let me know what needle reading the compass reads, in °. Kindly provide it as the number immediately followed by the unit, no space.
350°
